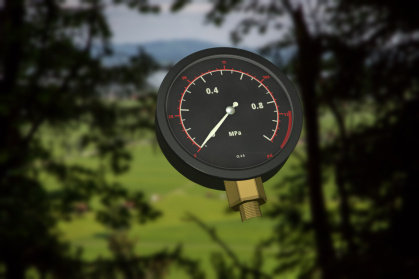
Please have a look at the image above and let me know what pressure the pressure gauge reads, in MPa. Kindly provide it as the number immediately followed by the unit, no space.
0MPa
